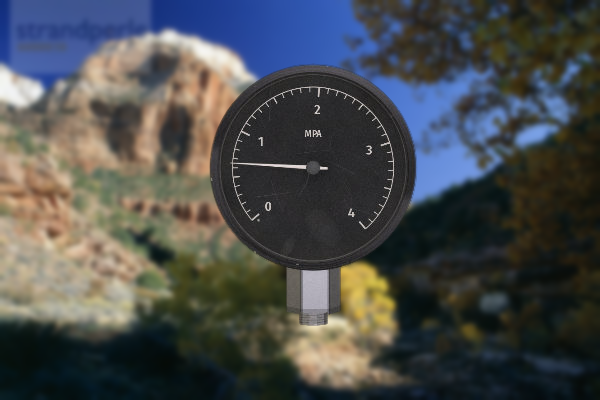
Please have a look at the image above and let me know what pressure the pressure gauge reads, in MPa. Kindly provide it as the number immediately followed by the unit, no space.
0.65MPa
